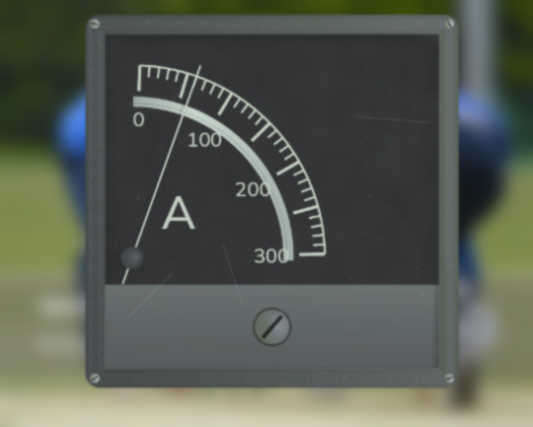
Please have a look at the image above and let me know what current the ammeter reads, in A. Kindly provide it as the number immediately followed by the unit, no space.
60A
